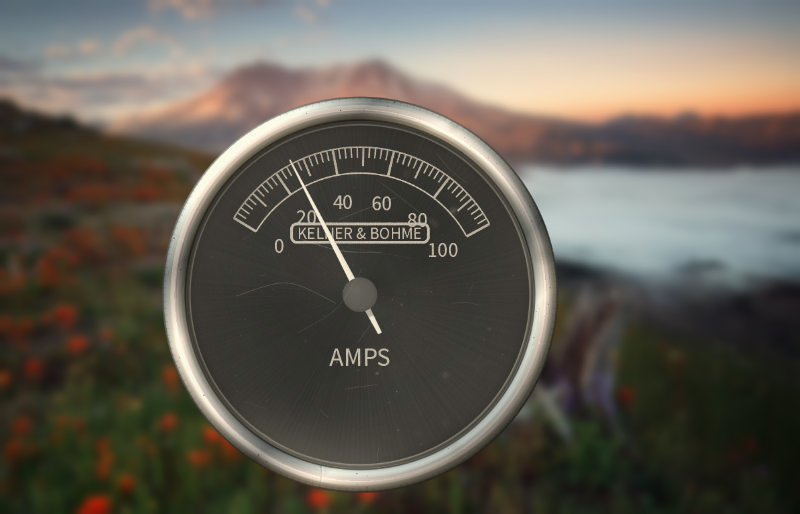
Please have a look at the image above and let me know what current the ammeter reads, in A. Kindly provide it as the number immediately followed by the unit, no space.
26A
